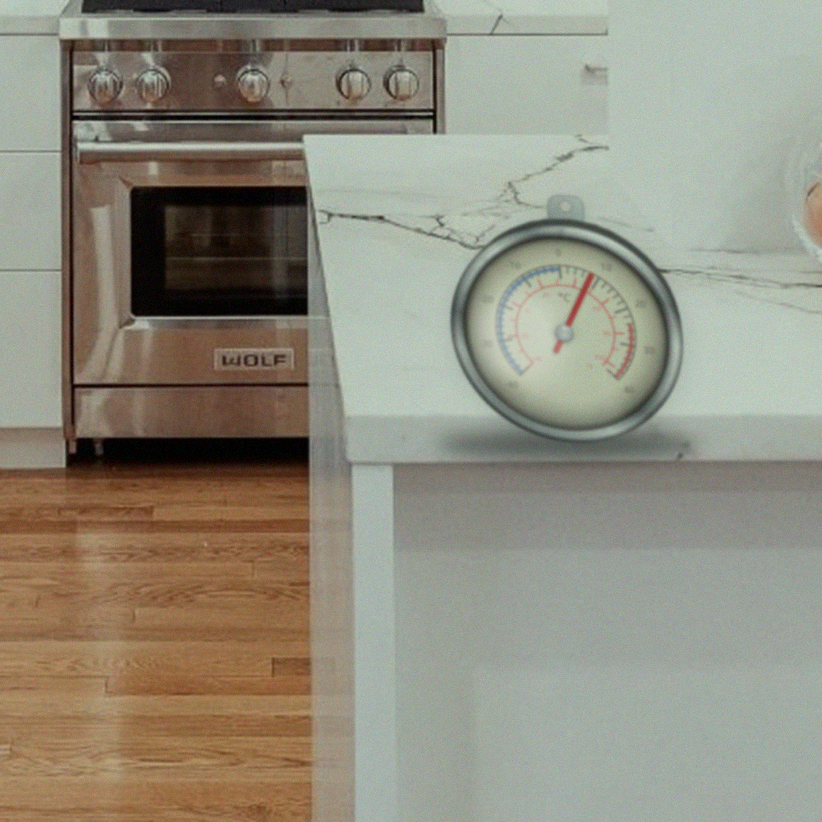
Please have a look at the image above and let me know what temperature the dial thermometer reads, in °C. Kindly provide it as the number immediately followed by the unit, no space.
8°C
